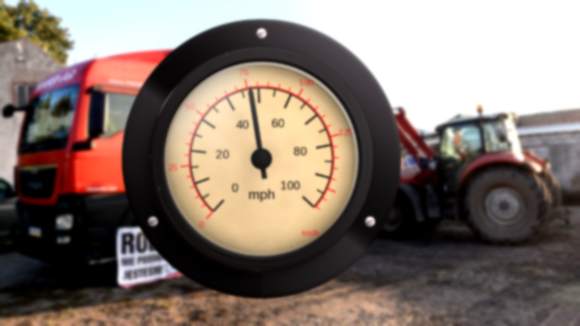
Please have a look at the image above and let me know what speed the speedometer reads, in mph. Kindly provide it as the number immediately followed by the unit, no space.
47.5mph
